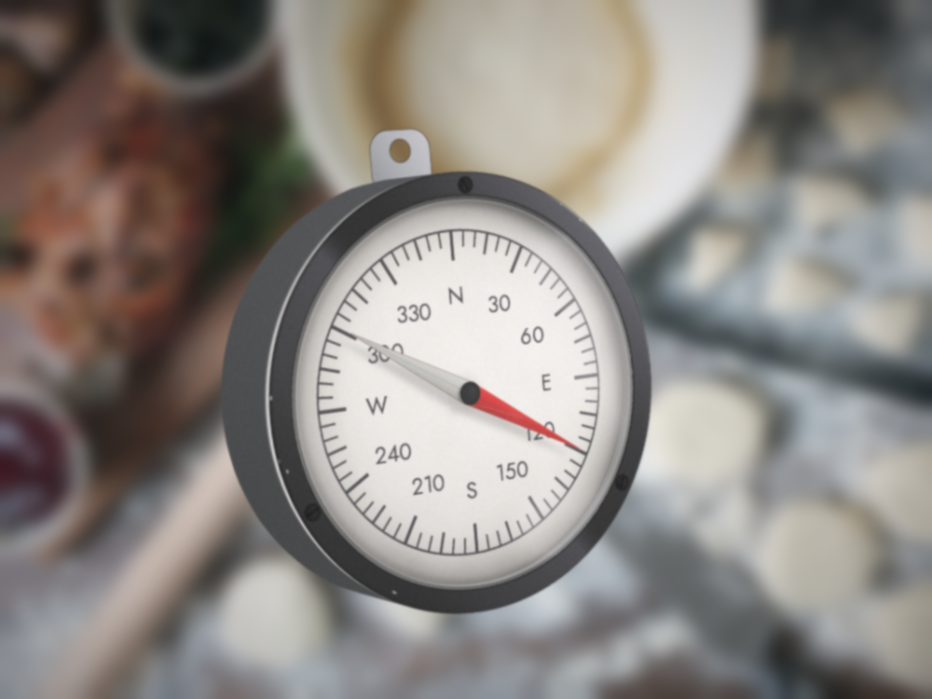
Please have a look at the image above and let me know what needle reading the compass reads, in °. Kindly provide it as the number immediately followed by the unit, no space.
120°
